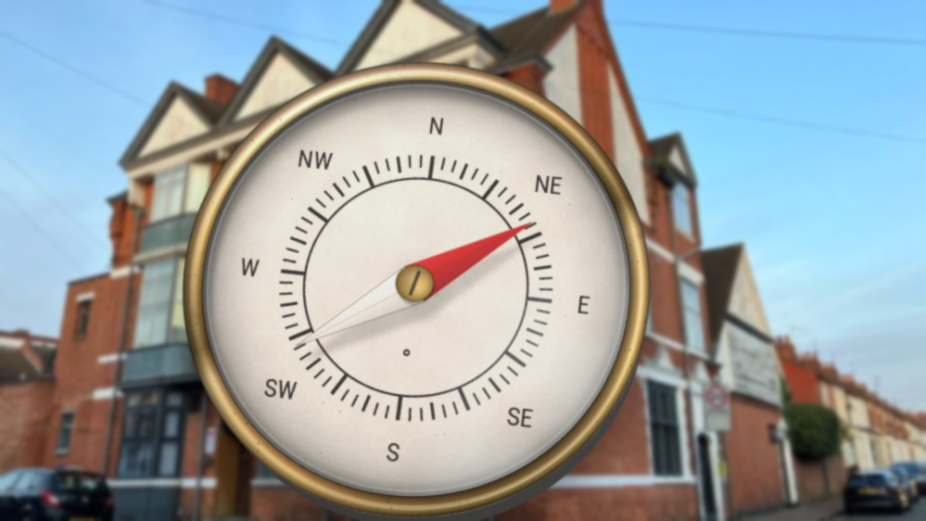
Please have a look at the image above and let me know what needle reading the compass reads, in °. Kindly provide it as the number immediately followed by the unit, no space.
55°
